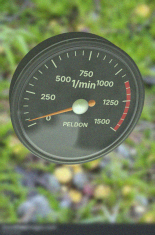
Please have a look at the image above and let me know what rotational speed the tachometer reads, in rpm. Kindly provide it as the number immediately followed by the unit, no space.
50rpm
